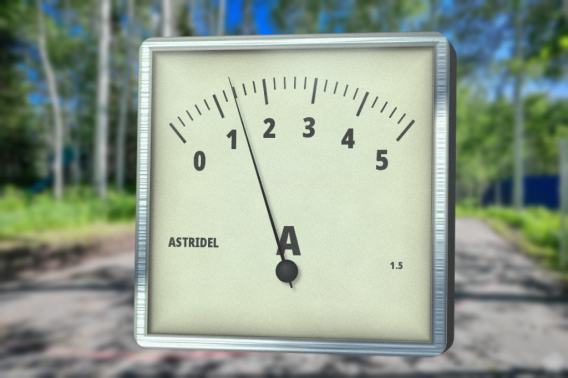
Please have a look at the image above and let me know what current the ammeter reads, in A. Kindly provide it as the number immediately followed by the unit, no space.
1.4A
